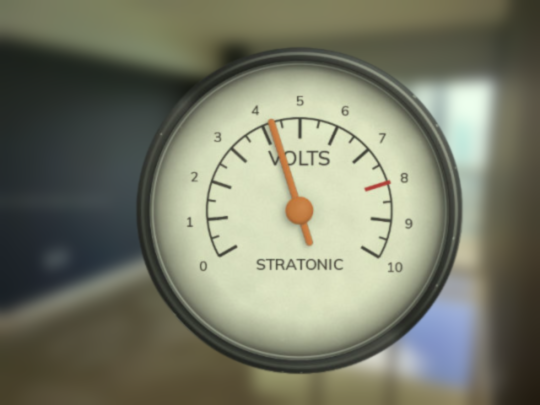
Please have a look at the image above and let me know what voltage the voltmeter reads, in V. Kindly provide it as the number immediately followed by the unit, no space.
4.25V
